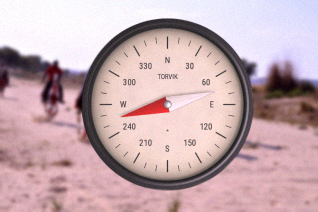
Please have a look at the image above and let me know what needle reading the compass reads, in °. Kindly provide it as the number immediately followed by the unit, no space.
255°
